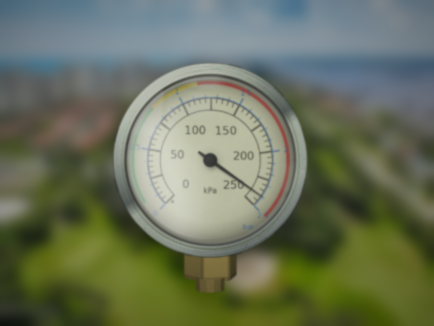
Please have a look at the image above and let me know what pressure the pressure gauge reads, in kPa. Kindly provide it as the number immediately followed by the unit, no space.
240kPa
